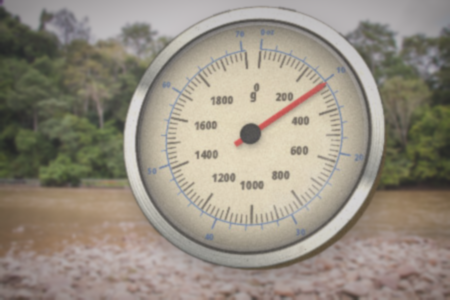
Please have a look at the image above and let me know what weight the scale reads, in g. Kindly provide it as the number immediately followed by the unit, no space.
300g
